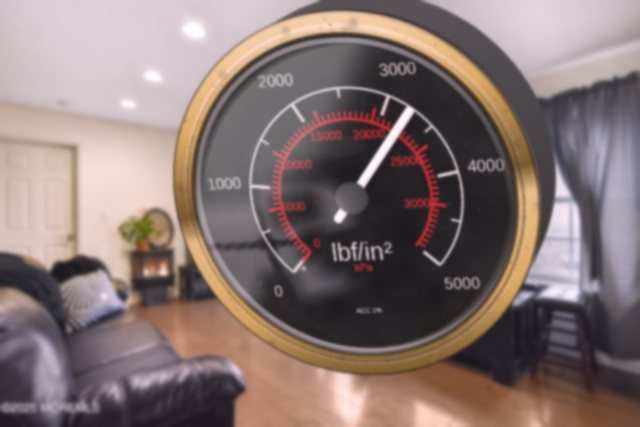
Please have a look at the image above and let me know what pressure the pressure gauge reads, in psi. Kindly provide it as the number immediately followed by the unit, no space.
3250psi
